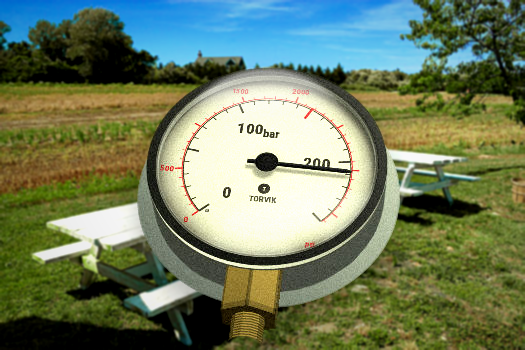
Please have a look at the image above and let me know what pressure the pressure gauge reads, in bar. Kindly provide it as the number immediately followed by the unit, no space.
210bar
